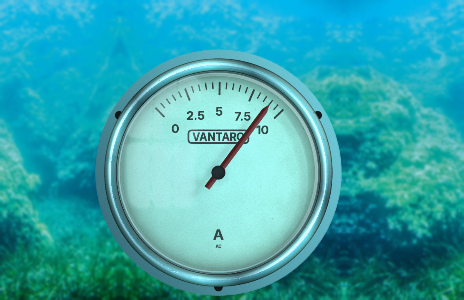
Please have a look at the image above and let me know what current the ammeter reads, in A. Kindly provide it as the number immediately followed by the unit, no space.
9A
